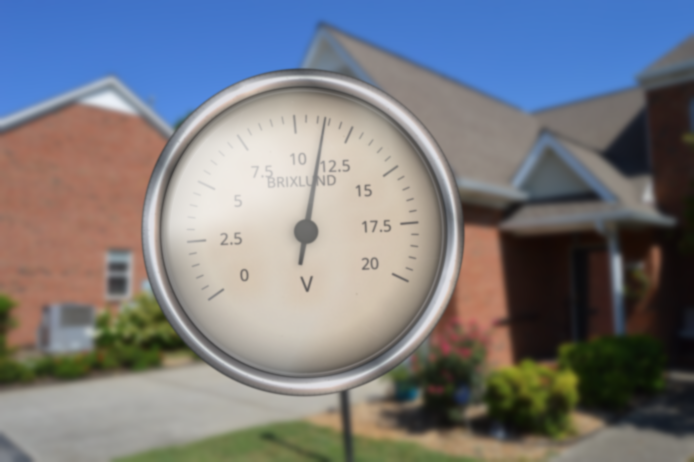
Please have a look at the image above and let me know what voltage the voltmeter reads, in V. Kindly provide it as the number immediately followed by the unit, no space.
11.25V
